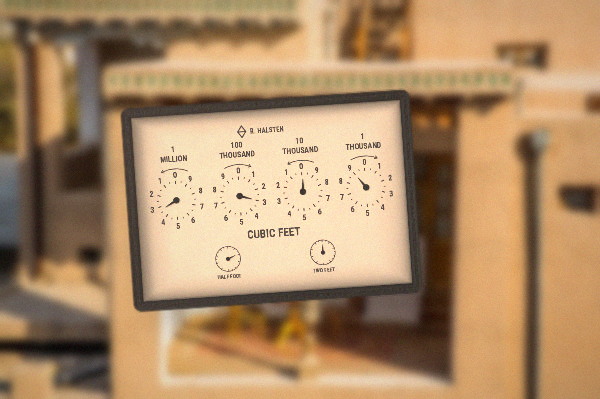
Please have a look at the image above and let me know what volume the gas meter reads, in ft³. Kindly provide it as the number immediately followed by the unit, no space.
329900ft³
